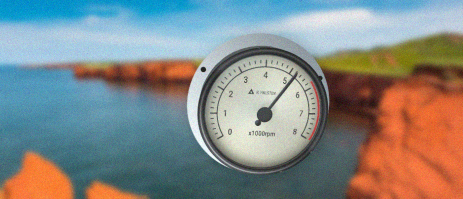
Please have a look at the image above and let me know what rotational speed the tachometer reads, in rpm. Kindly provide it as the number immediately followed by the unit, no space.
5200rpm
